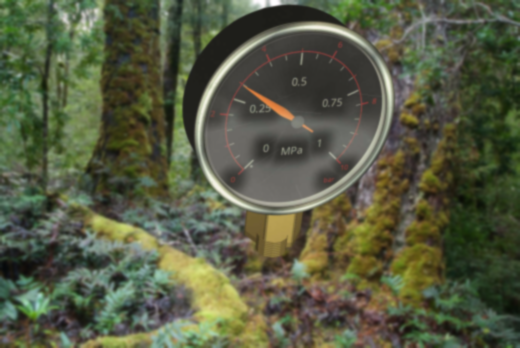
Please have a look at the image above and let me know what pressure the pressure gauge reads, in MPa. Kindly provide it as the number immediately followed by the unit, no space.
0.3MPa
